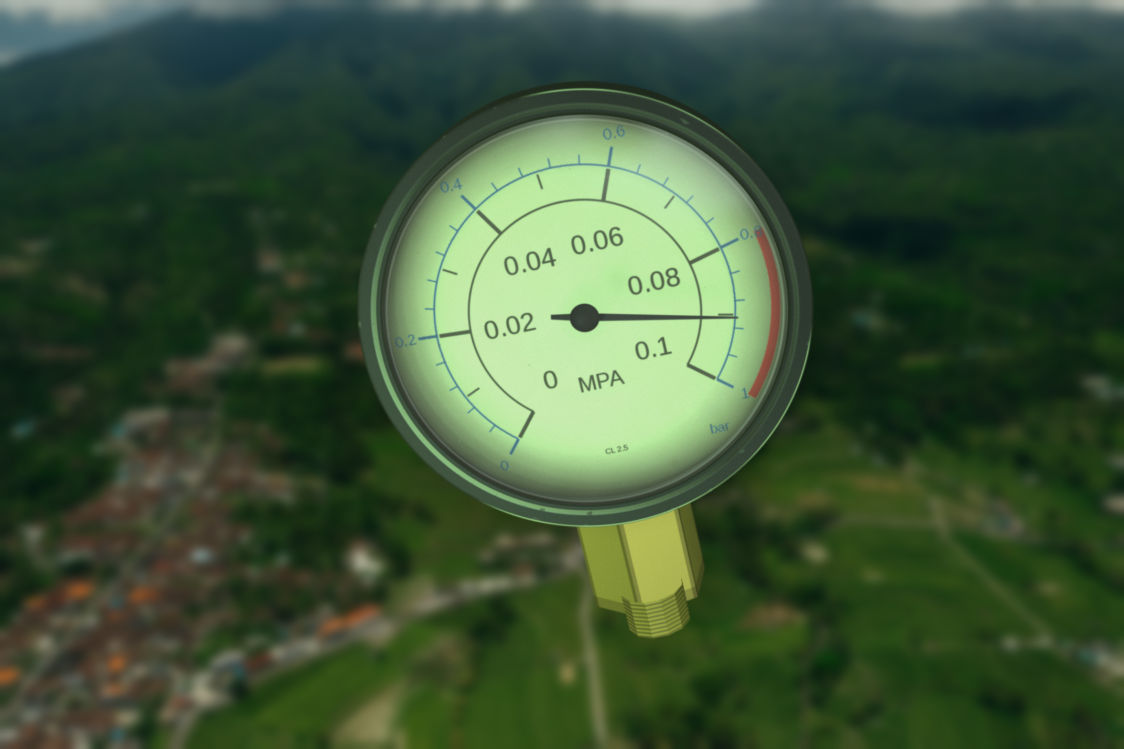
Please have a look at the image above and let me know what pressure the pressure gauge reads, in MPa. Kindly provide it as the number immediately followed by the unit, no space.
0.09MPa
